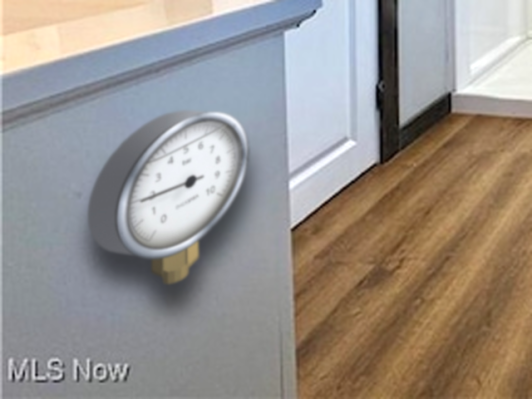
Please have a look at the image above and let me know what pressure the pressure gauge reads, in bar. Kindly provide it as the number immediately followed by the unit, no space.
2bar
